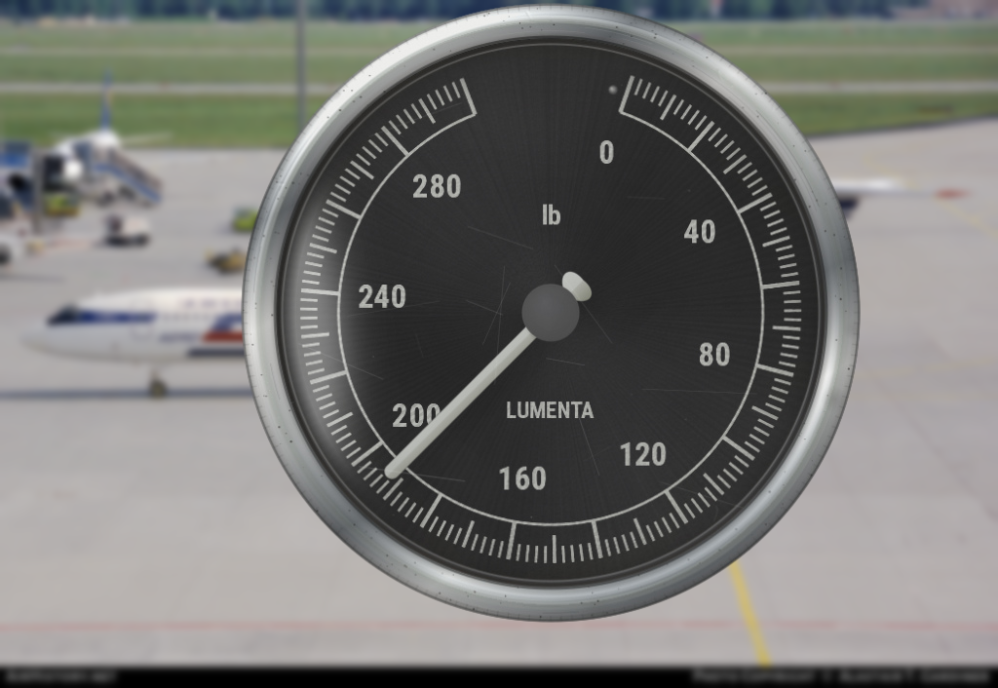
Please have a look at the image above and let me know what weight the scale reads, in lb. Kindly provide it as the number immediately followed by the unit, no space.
193lb
